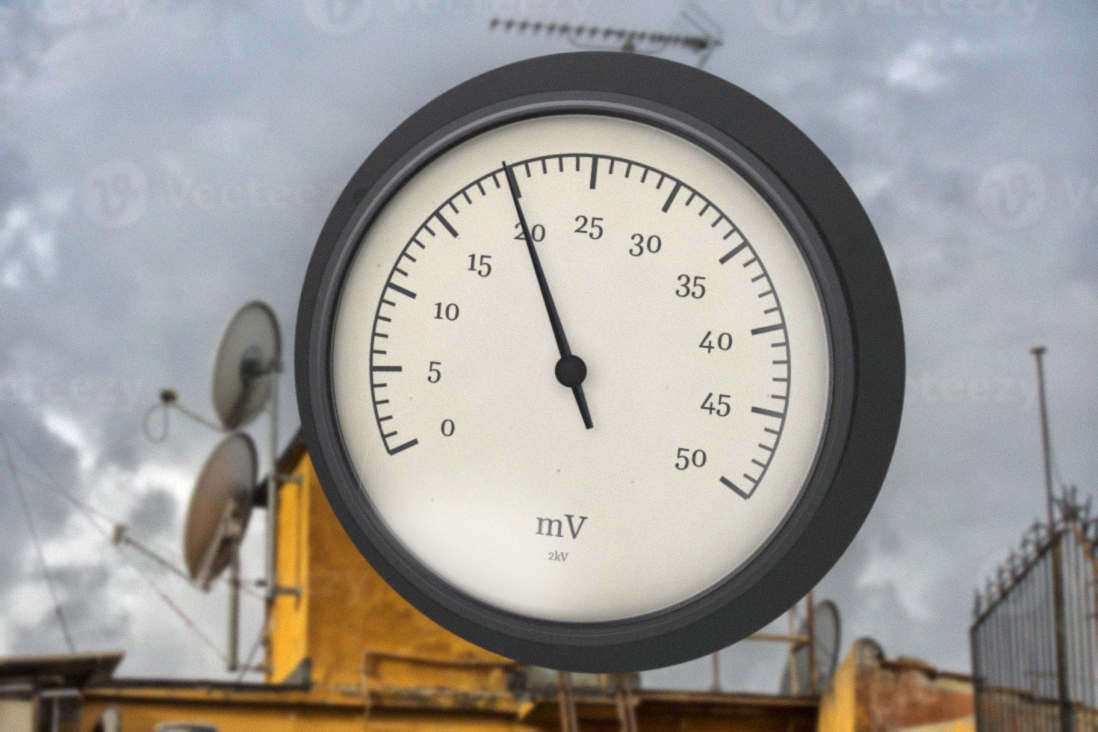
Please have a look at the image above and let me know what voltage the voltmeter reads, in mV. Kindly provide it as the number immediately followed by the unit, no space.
20mV
